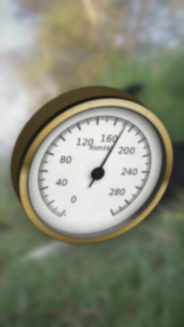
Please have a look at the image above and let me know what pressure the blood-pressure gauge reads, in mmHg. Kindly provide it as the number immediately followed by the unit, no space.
170mmHg
